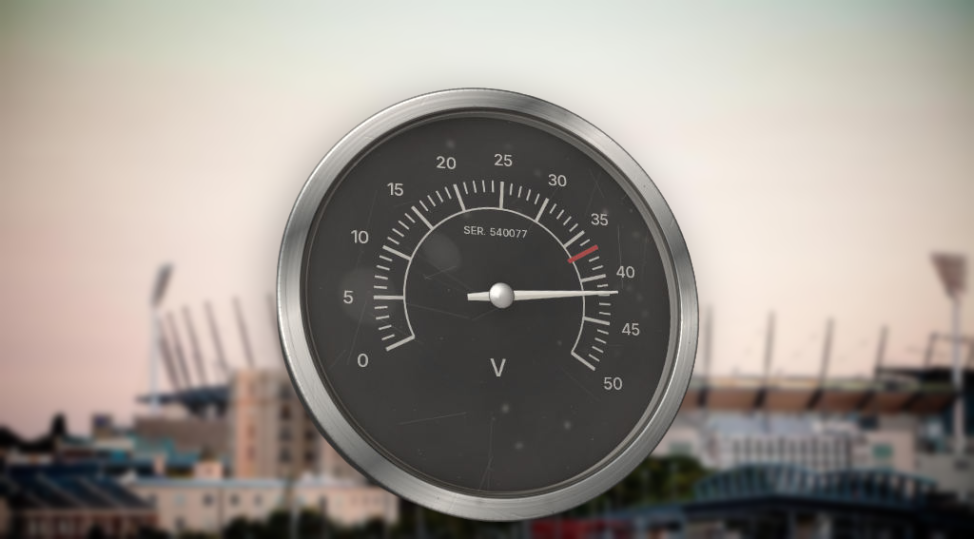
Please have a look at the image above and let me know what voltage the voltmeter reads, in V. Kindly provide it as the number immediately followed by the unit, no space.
42V
